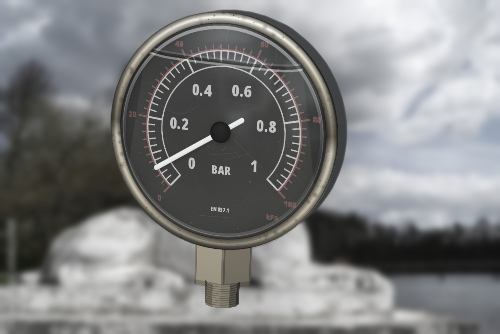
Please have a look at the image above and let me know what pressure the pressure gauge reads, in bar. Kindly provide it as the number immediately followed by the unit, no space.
0.06bar
